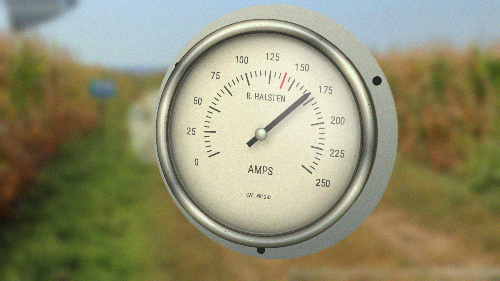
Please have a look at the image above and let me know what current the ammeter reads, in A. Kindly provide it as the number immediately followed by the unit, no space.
170A
